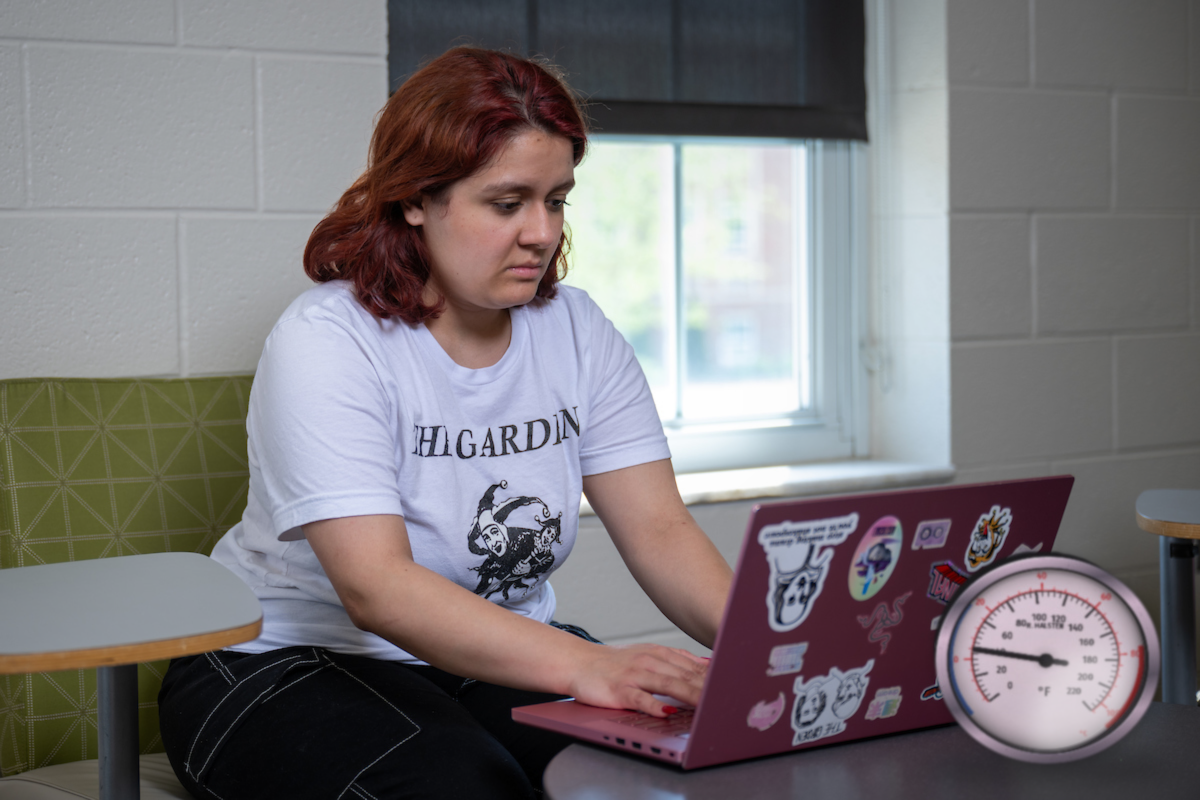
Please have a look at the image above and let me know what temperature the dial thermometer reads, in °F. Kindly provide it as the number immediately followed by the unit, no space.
40°F
